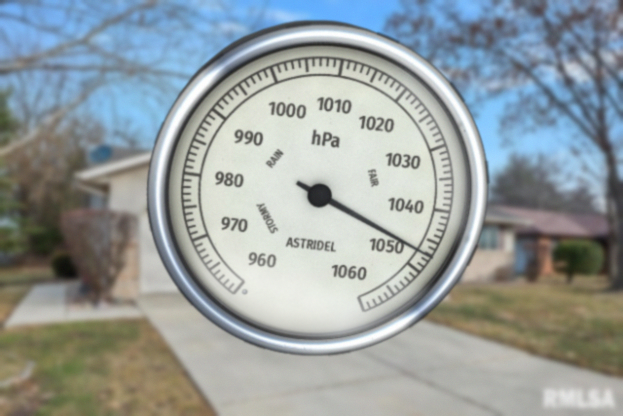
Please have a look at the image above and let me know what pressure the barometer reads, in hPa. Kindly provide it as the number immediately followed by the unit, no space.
1047hPa
